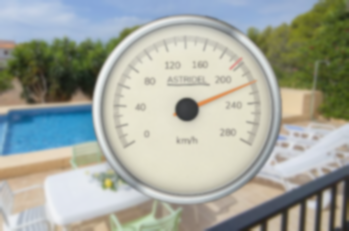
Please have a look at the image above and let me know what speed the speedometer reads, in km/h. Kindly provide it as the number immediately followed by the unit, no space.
220km/h
